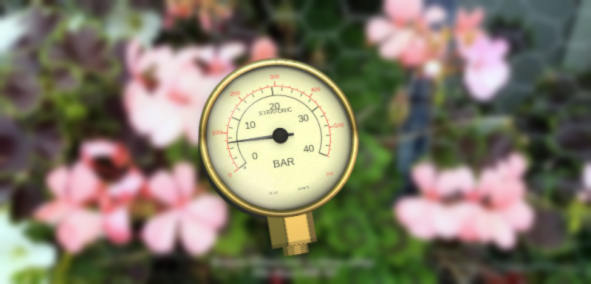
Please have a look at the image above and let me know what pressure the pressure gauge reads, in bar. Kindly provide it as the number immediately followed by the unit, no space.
5bar
